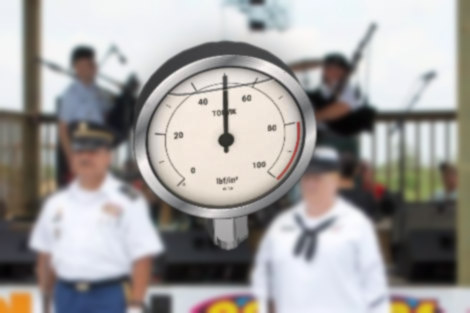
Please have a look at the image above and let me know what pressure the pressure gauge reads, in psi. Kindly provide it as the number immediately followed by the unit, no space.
50psi
